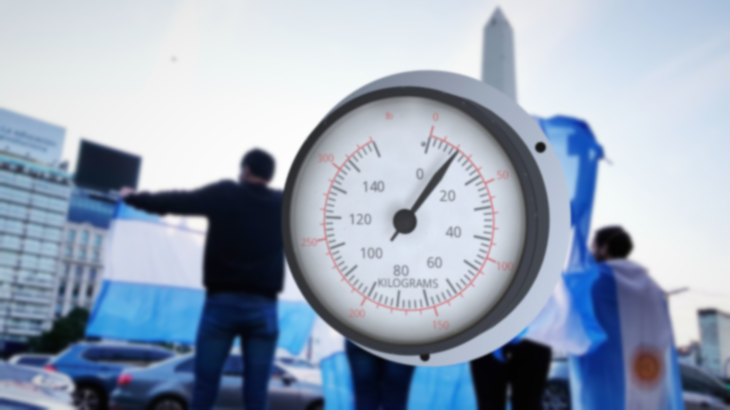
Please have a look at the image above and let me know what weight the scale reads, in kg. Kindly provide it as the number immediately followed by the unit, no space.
10kg
